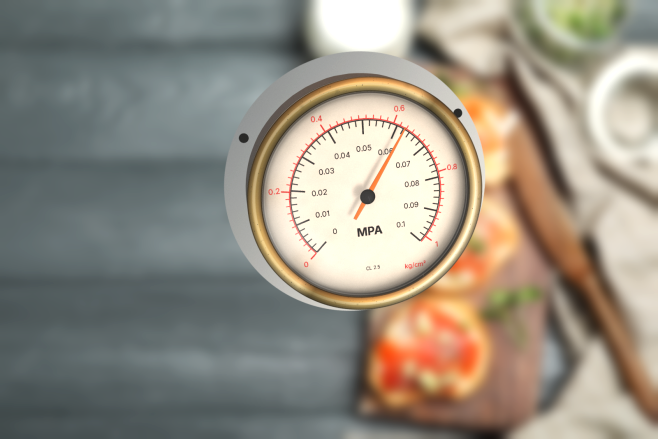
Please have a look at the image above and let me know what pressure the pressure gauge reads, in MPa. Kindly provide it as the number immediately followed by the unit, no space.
0.062MPa
